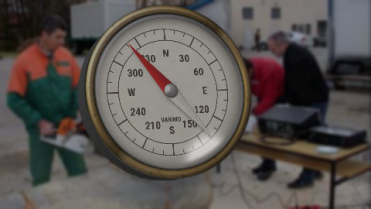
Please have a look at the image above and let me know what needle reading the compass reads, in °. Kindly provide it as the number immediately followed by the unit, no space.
320°
